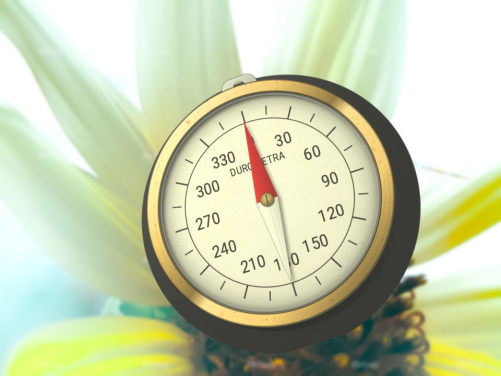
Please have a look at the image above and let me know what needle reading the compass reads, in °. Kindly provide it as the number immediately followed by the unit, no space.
0°
